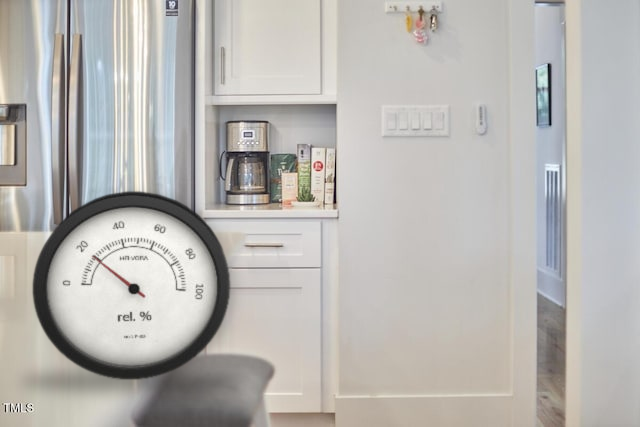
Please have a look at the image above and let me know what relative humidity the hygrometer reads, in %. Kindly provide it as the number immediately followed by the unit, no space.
20%
